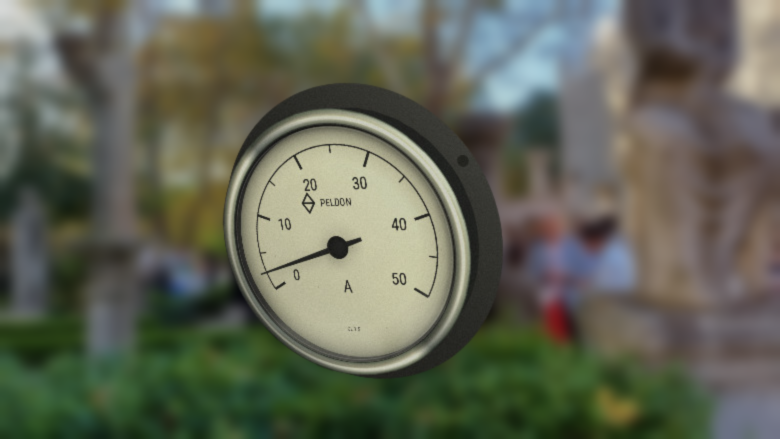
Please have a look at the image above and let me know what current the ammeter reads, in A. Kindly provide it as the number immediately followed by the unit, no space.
2.5A
